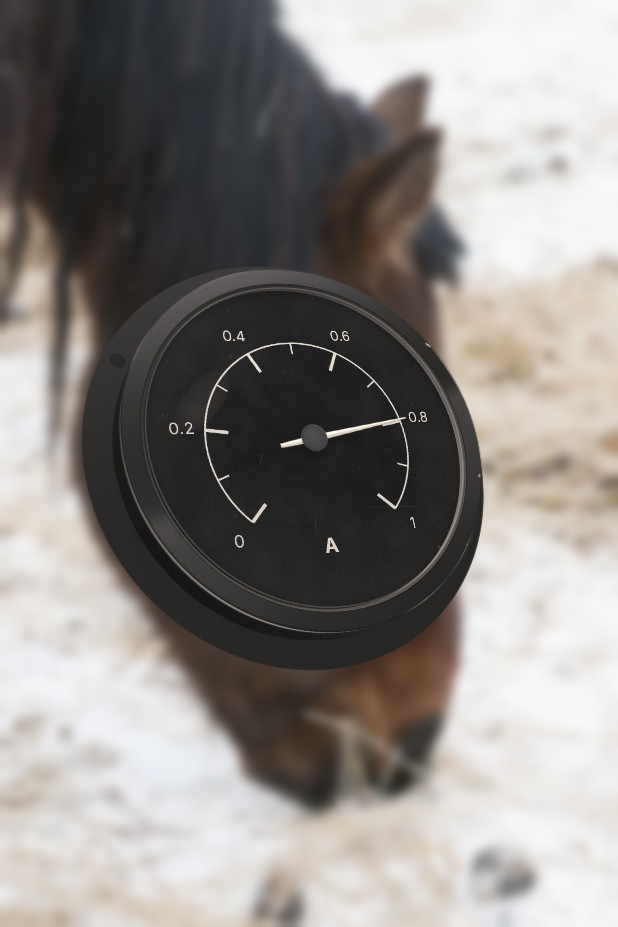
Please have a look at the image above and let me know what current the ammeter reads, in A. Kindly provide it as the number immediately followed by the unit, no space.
0.8A
